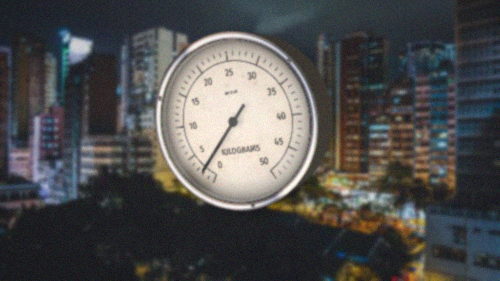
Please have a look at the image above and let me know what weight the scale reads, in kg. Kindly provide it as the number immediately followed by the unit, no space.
2kg
